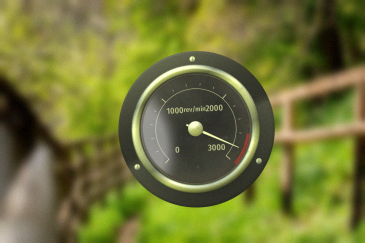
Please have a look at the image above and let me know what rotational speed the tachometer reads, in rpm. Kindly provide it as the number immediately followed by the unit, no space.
2800rpm
